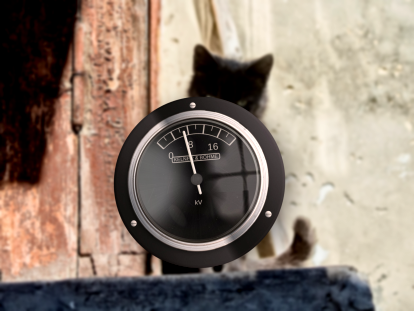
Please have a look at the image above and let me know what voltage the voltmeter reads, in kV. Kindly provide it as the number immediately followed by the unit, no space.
7kV
